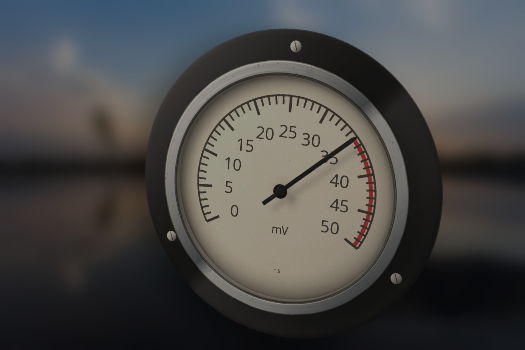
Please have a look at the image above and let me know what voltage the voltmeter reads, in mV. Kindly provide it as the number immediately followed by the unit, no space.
35mV
